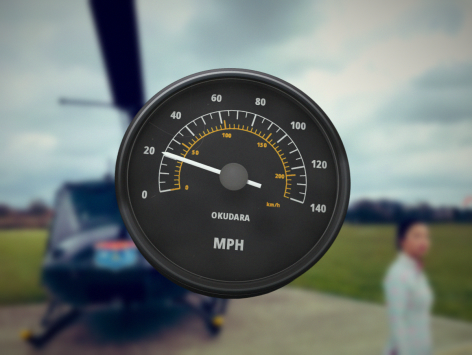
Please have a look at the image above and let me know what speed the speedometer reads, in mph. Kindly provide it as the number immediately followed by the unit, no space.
20mph
